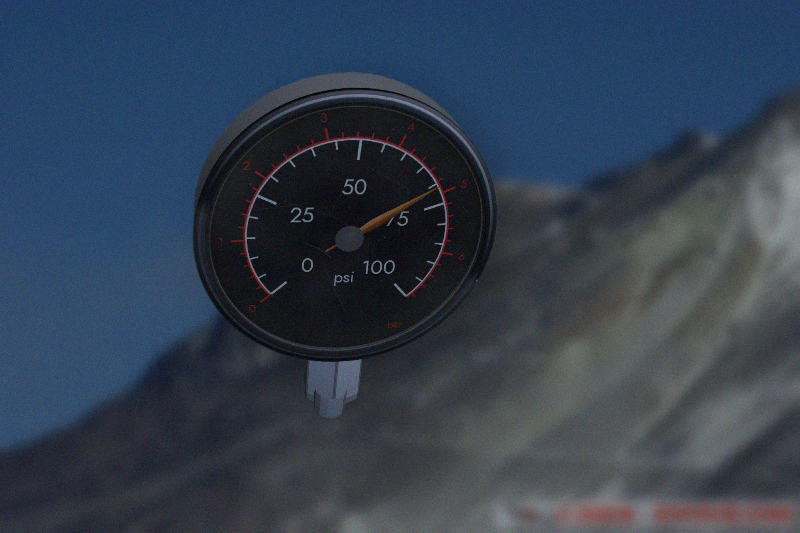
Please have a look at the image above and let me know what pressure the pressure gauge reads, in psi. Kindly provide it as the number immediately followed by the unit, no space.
70psi
